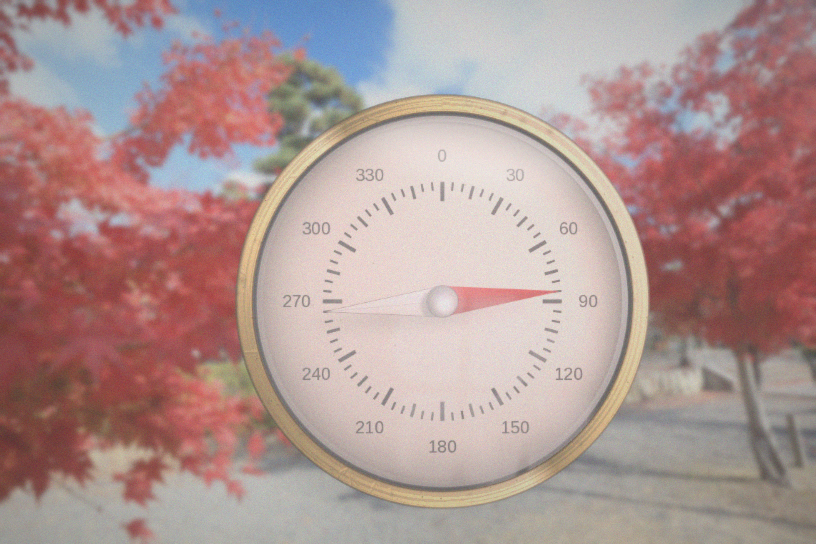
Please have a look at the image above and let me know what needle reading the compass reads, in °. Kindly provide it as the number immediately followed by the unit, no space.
85°
